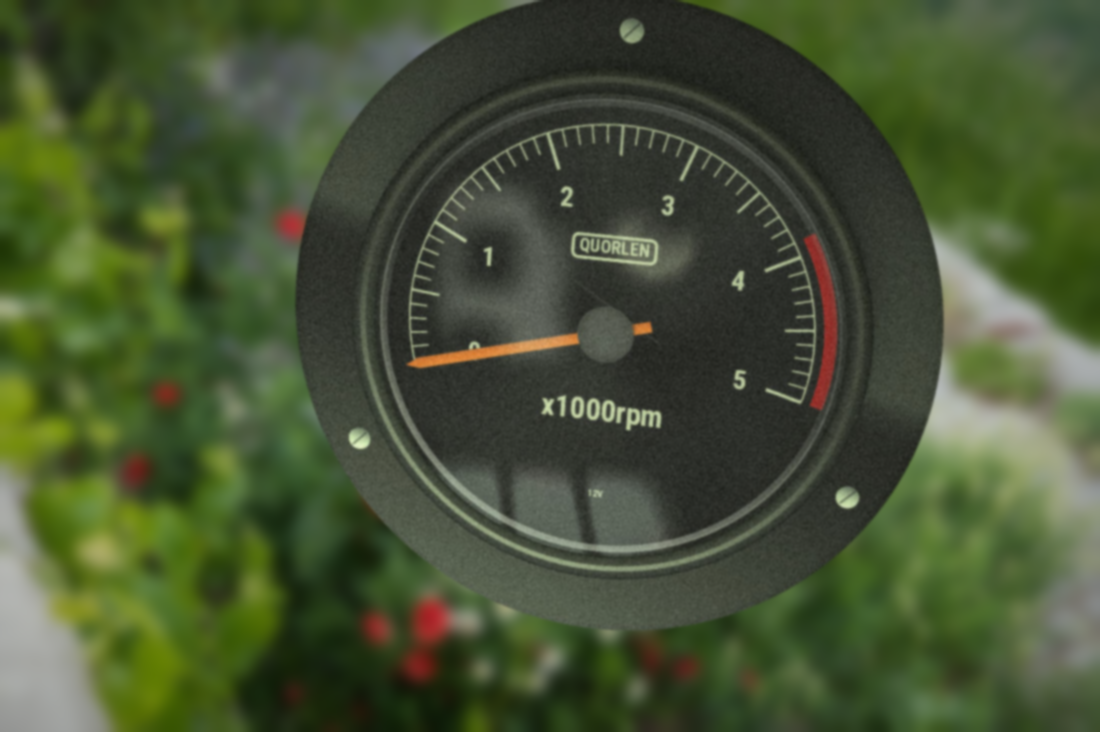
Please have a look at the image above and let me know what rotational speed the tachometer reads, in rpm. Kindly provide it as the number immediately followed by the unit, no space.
0rpm
